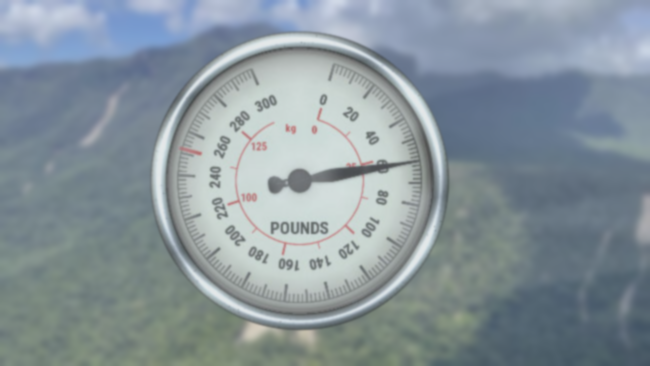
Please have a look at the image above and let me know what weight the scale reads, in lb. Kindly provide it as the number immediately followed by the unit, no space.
60lb
